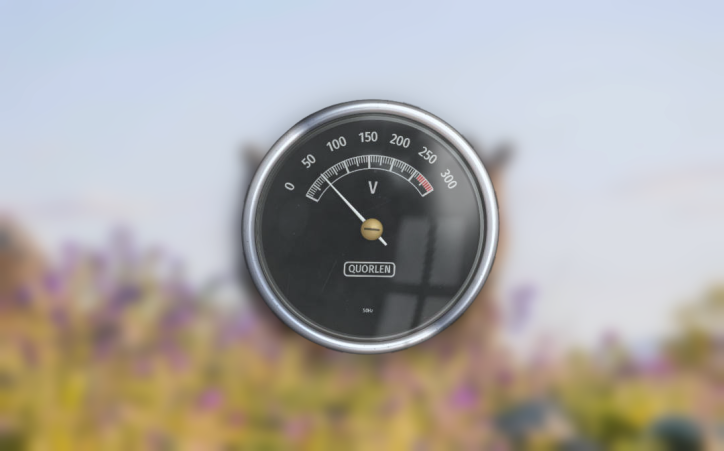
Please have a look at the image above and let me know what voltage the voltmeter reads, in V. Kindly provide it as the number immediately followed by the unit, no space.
50V
